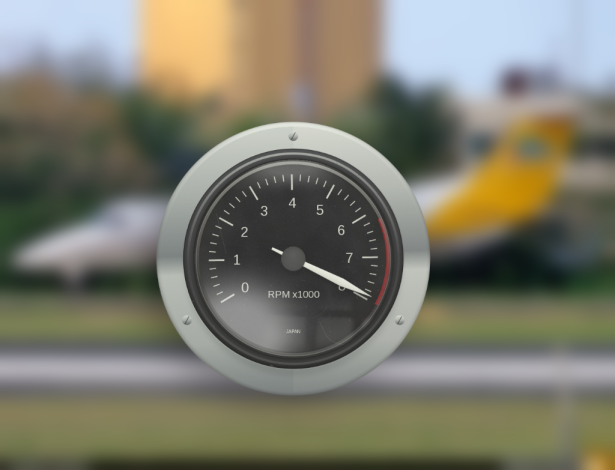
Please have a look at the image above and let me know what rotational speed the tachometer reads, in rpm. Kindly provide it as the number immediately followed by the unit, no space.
7900rpm
